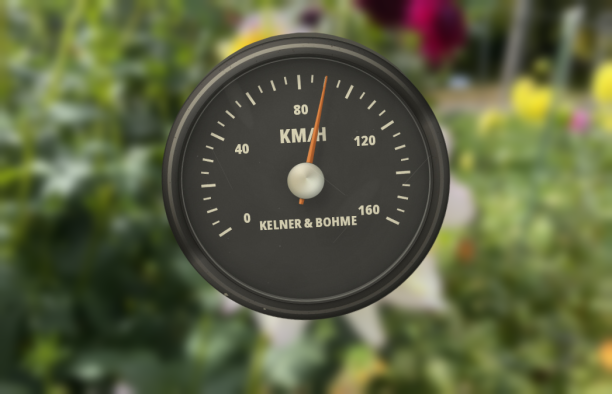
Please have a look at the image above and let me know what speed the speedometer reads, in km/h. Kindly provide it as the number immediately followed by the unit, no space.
90km/h
